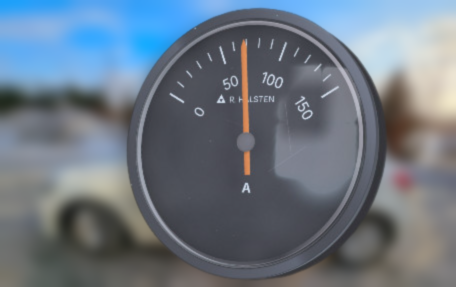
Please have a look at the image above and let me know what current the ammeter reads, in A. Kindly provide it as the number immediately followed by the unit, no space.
70A
